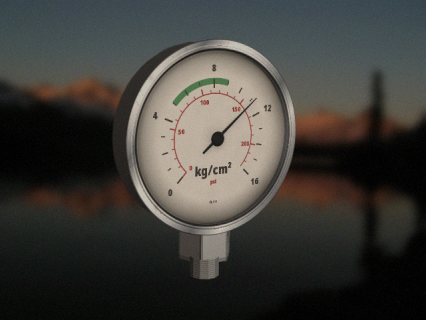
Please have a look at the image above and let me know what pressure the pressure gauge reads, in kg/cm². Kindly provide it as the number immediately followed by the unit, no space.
11kg/cm²
